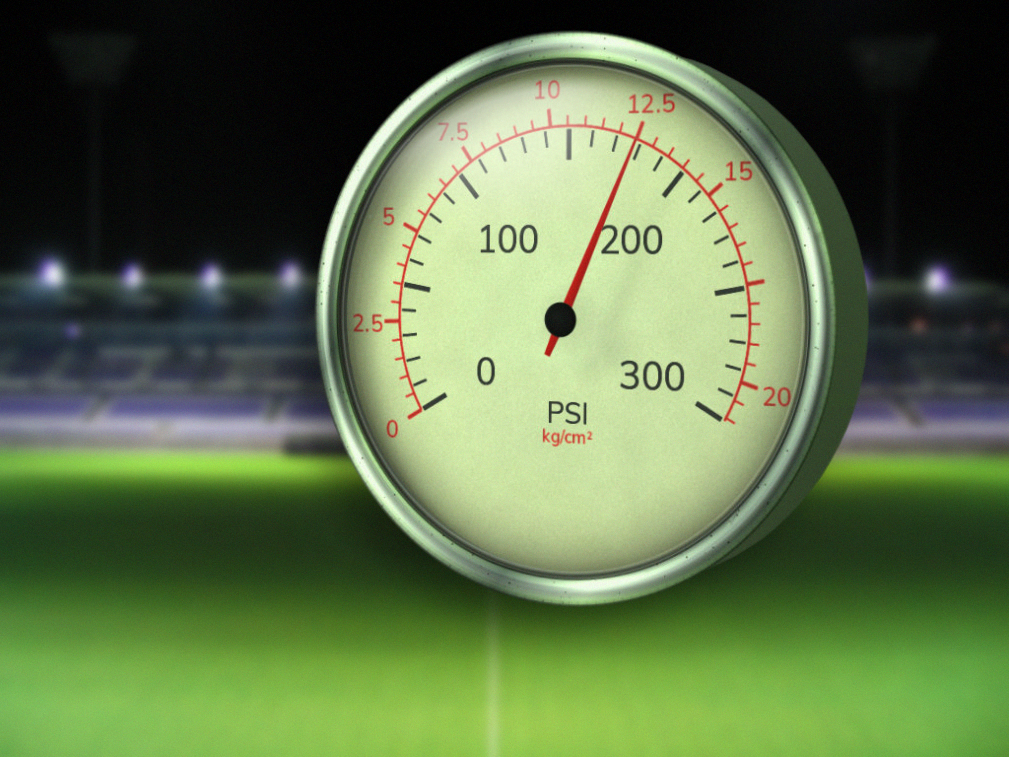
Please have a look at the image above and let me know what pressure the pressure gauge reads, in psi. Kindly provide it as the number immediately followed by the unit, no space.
180psi
